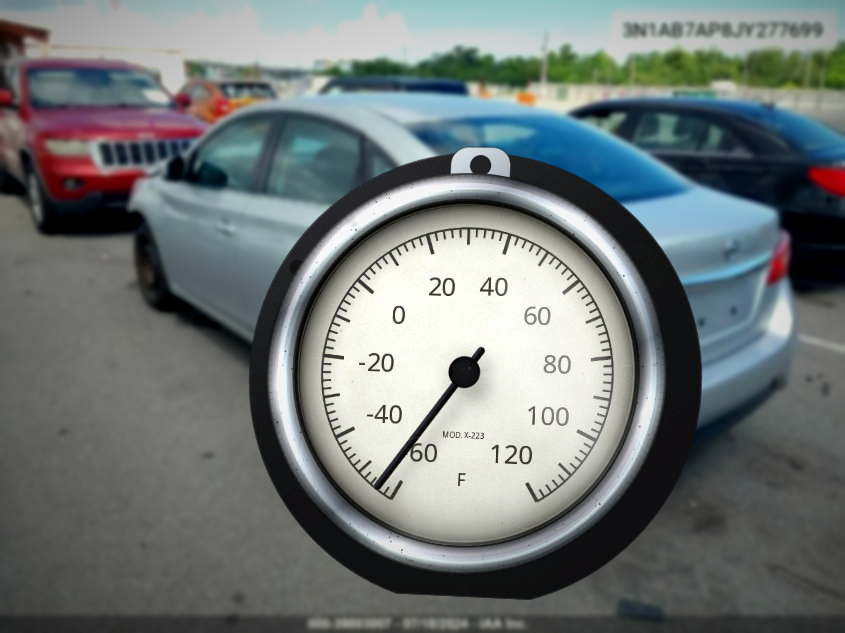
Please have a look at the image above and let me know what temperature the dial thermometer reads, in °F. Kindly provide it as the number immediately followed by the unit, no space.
-56°F
